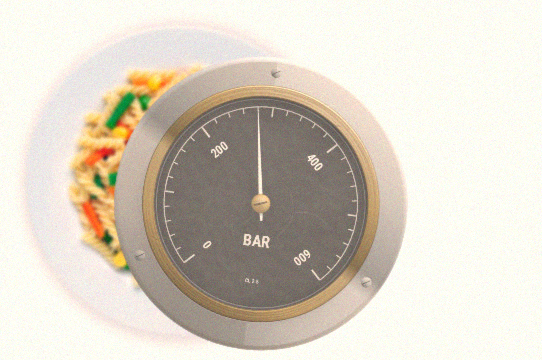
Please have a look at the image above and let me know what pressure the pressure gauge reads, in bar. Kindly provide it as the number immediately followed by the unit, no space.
280bar
